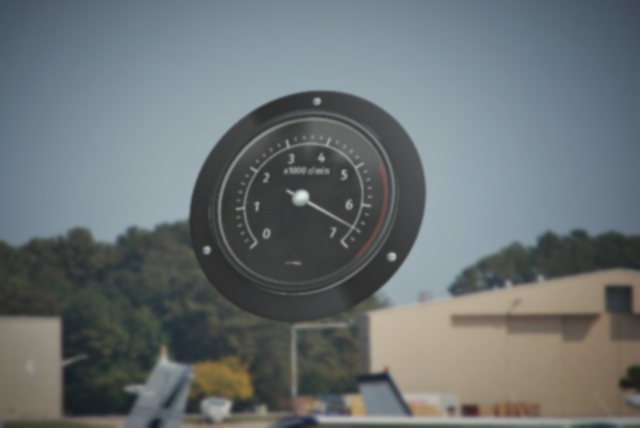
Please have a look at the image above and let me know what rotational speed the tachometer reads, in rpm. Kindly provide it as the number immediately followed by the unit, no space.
6600rpm
